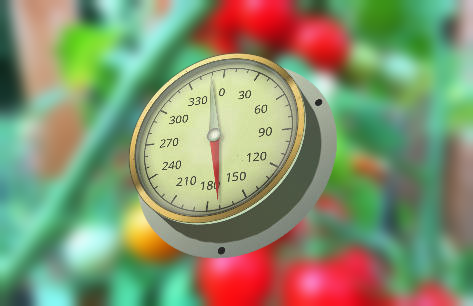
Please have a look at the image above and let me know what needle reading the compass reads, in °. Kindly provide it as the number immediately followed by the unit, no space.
170°
